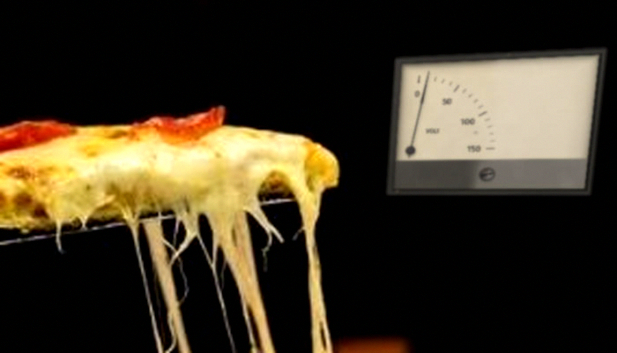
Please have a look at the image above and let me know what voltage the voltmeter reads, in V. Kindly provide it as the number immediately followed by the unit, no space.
10V
